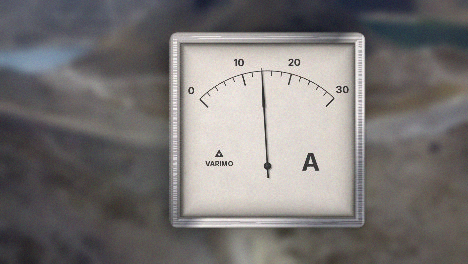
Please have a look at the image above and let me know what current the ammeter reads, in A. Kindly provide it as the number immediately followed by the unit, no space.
14A
